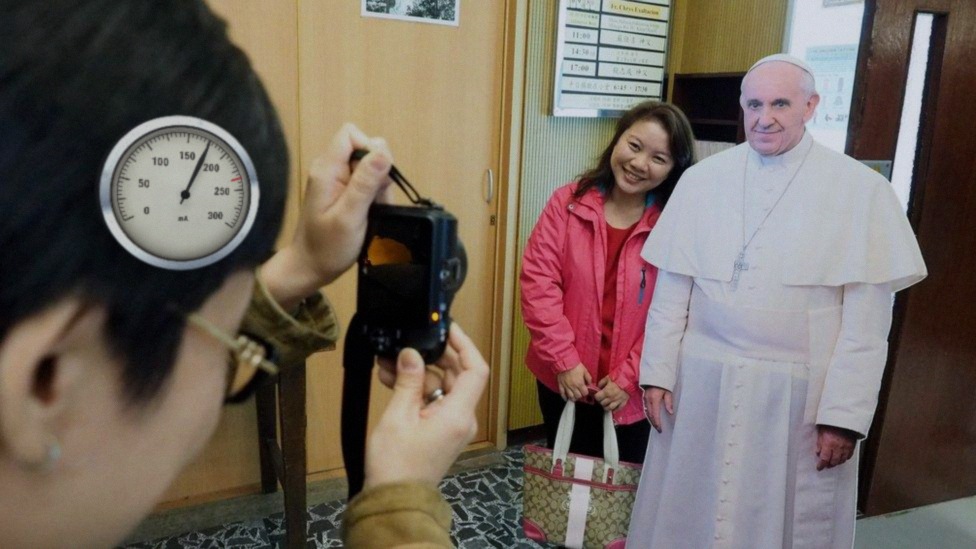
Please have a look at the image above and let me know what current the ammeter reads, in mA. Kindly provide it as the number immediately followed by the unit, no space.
175mA
